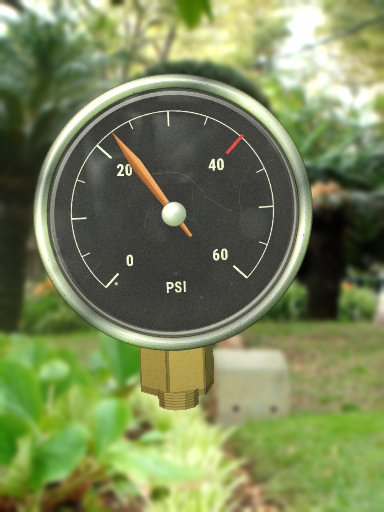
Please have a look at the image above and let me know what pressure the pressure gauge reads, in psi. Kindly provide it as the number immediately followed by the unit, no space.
22.5psi
